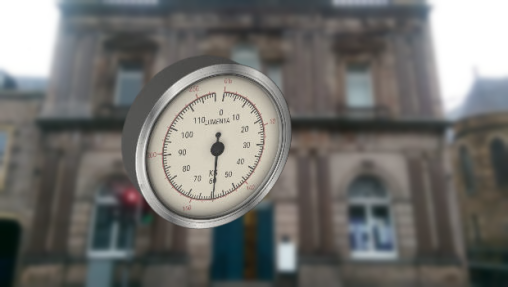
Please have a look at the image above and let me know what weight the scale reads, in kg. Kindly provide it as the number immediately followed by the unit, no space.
60kg
